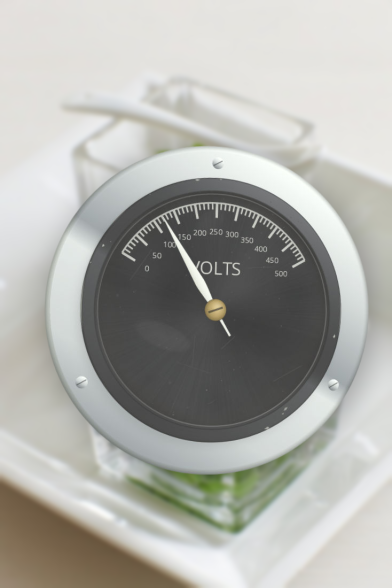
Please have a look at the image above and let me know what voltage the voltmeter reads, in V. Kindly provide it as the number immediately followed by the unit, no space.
120V
